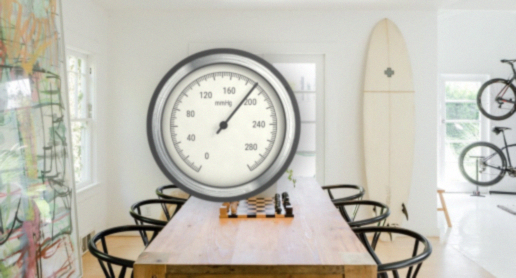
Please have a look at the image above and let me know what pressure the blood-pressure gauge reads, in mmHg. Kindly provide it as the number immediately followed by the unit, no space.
190mmHg
